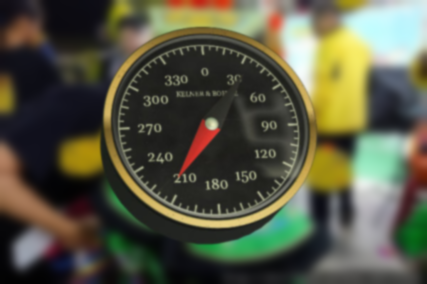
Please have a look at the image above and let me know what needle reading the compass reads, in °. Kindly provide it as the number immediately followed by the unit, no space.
215°
